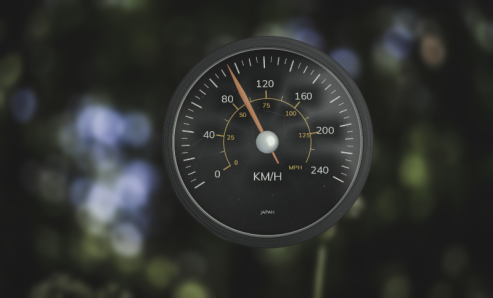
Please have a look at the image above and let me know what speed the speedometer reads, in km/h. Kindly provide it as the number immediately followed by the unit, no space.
95km/h
